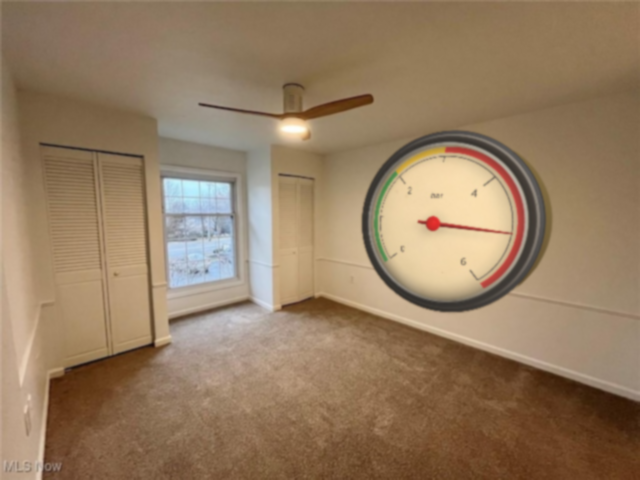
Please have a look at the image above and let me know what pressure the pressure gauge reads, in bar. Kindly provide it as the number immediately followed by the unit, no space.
5bar
